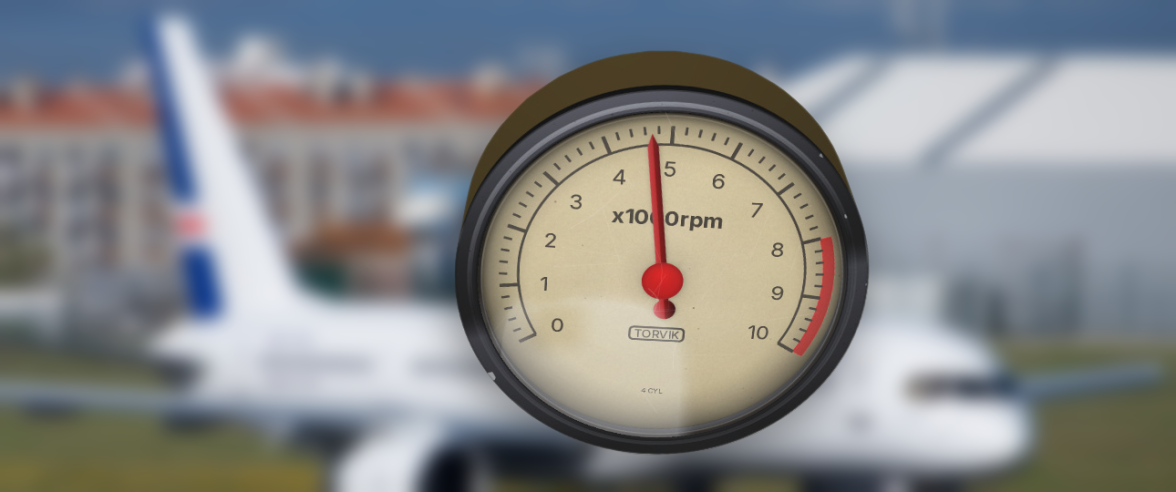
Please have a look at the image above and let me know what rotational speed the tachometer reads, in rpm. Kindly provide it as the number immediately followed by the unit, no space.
4700rpm
